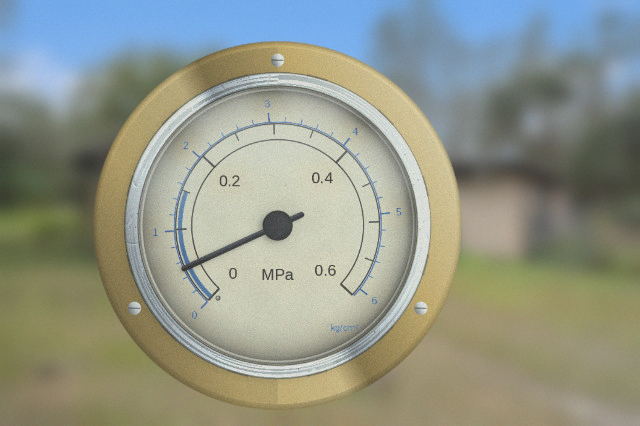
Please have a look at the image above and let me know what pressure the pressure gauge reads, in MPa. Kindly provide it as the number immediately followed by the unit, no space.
0.05MPa
